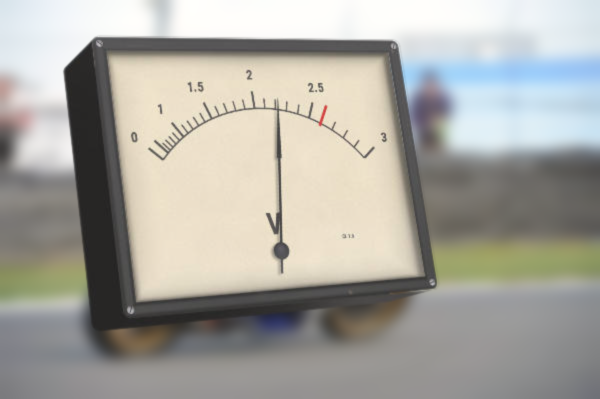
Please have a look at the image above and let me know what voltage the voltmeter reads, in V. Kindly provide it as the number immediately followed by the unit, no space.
2.2V
